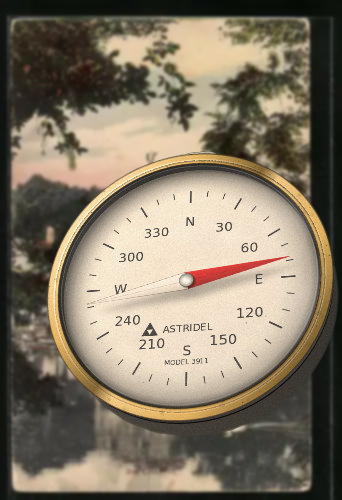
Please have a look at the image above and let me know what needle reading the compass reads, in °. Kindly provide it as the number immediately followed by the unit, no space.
80°
